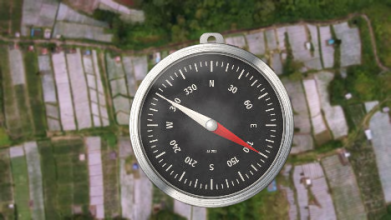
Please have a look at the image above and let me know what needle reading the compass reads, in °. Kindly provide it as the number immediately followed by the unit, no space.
120°
